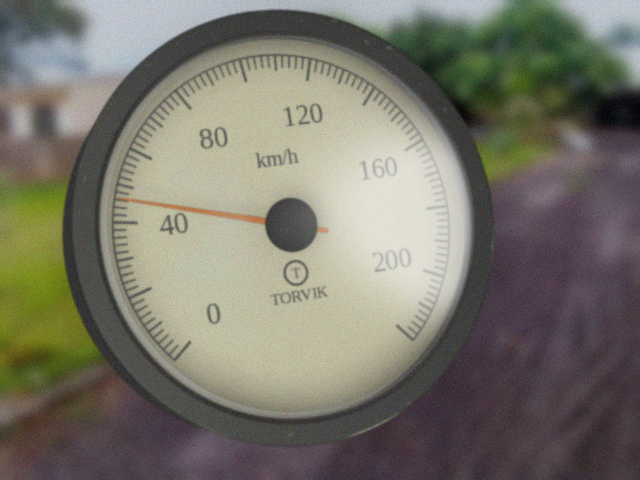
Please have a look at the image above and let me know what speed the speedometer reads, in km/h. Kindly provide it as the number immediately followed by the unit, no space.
46km/h
